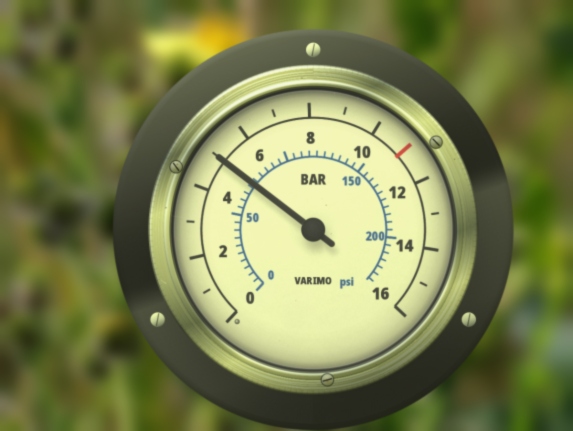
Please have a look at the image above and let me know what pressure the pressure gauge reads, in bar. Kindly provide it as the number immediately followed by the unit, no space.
5bar
